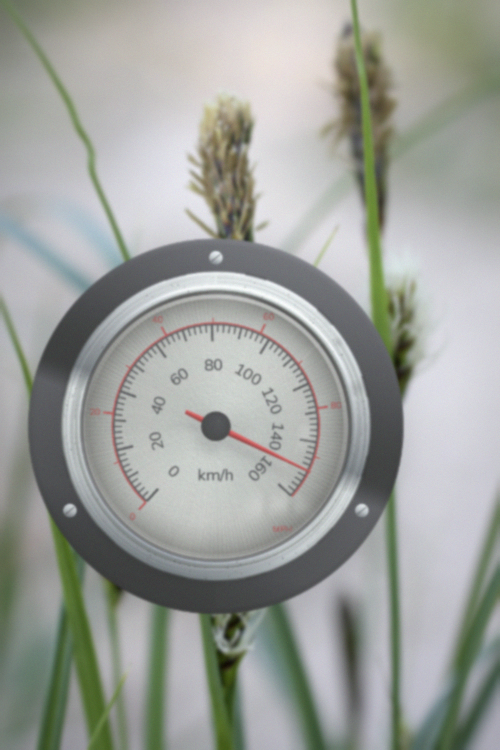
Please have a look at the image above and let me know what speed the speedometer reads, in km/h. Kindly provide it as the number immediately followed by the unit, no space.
150km/h
